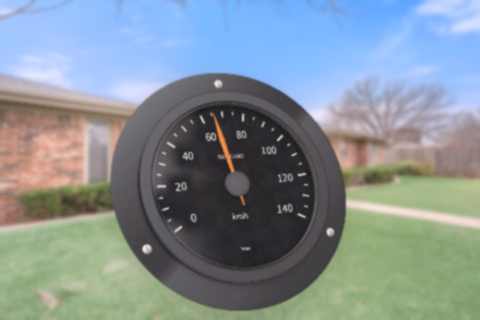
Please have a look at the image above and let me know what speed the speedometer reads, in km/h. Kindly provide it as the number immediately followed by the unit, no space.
65km/h
